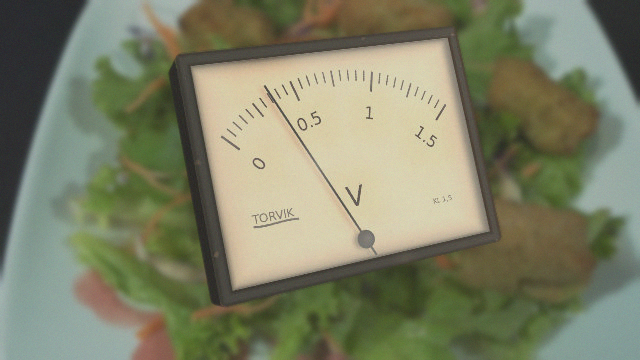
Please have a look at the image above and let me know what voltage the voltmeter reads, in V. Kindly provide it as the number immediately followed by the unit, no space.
0.35V
